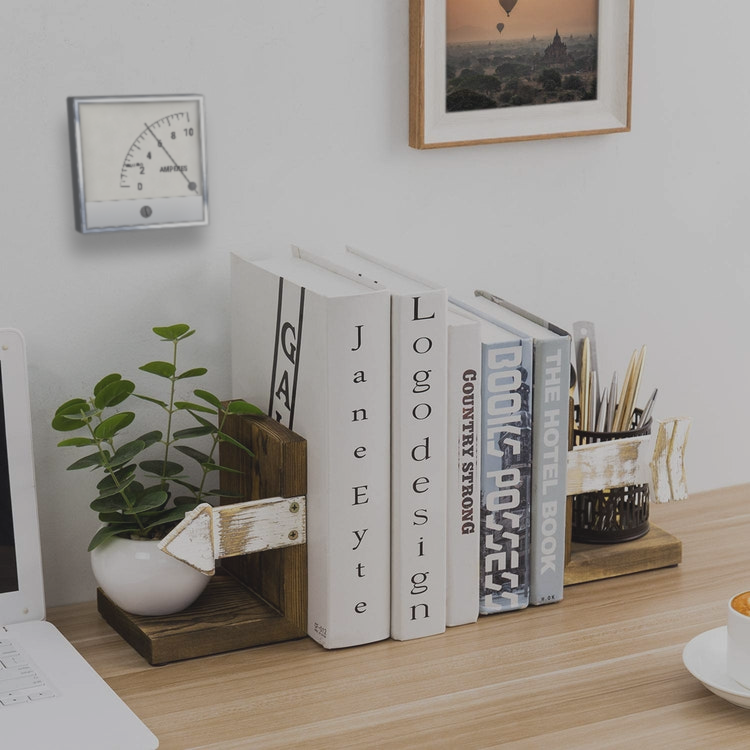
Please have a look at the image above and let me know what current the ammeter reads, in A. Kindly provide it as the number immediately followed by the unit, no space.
6A
